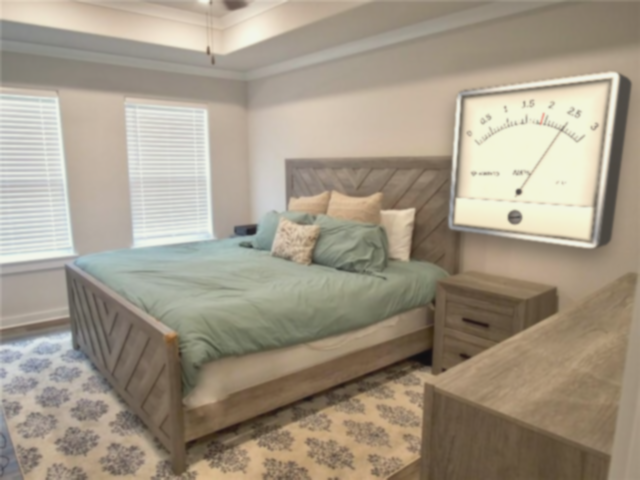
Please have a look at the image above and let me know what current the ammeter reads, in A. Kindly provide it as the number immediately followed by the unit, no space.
2.5A
